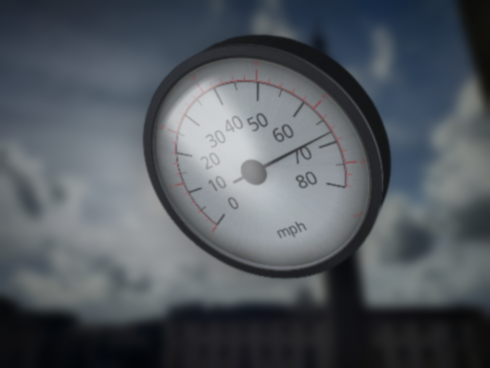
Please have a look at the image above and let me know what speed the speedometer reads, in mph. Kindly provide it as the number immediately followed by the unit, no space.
67.5mph
